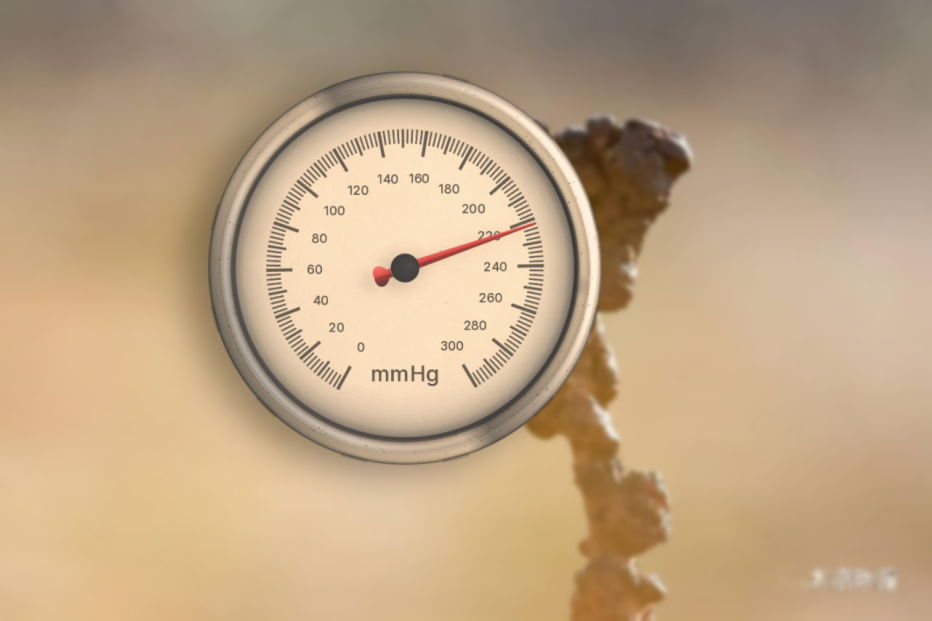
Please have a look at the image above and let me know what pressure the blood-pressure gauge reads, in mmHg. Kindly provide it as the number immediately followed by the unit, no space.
222mmHg
